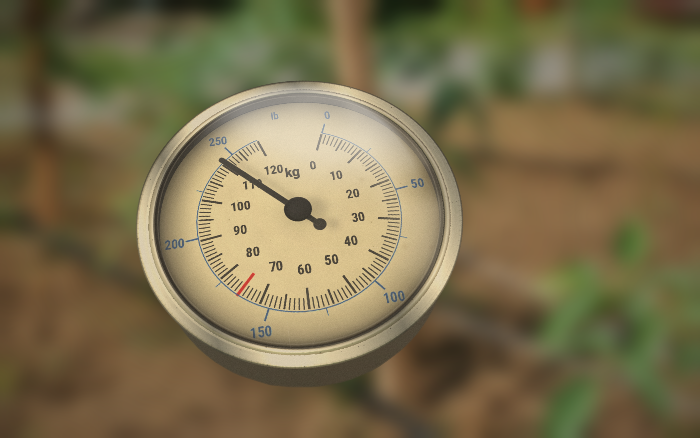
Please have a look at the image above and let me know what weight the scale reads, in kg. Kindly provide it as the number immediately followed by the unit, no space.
110kg
